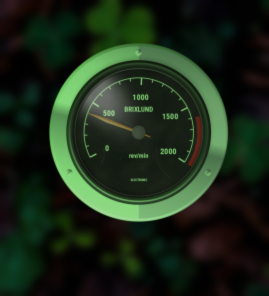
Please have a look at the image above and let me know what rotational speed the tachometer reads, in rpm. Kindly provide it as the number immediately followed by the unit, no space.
400rpm
